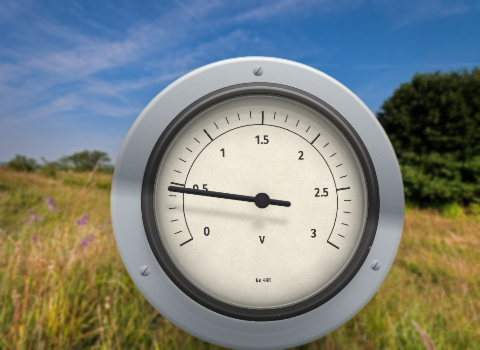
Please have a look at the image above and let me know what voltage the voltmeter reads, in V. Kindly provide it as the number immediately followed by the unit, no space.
0.45V
